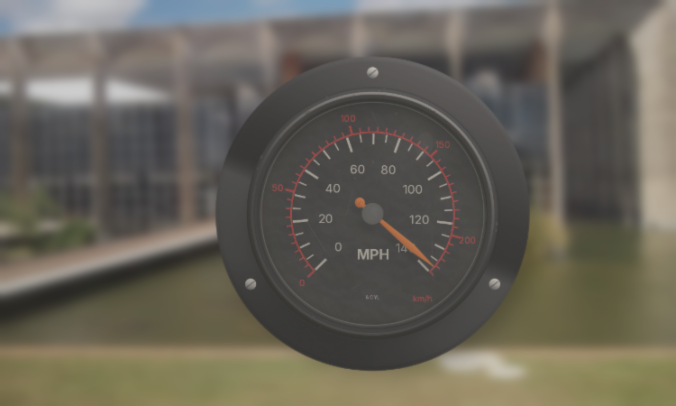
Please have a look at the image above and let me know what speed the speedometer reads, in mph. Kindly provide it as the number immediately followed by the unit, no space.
137.5mph
